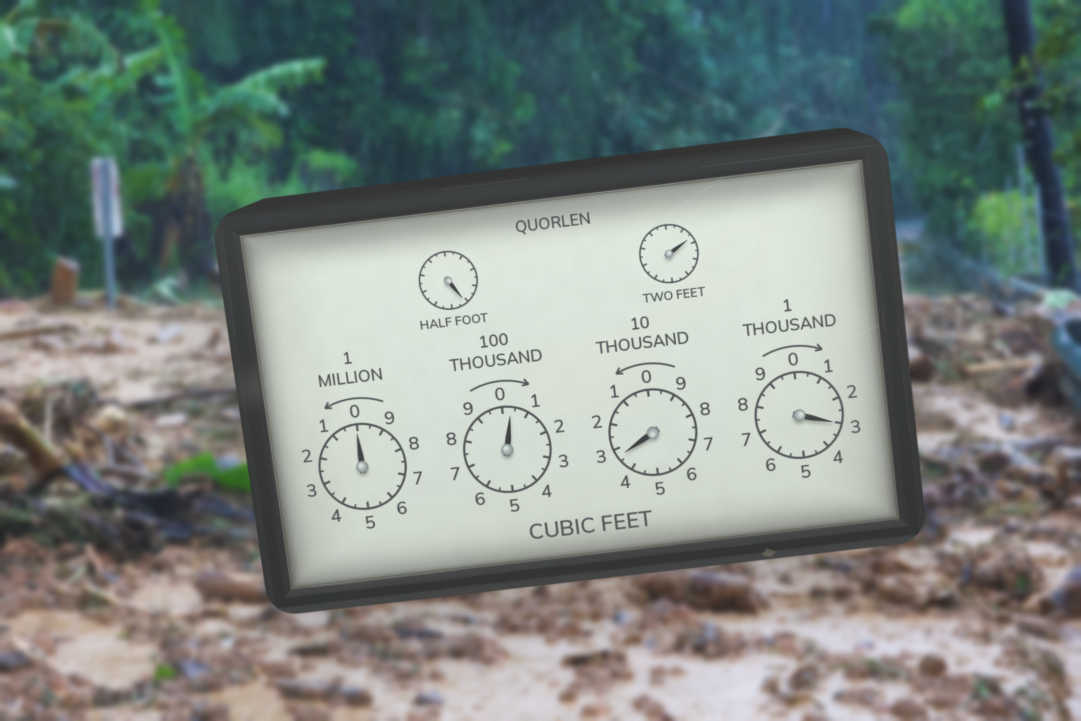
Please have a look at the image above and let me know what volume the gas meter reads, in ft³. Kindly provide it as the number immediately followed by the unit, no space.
3300ft³
